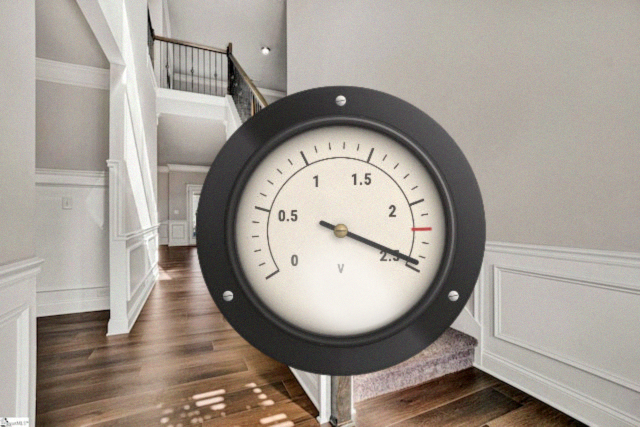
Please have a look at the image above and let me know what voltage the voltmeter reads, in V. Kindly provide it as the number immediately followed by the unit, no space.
2.45V
